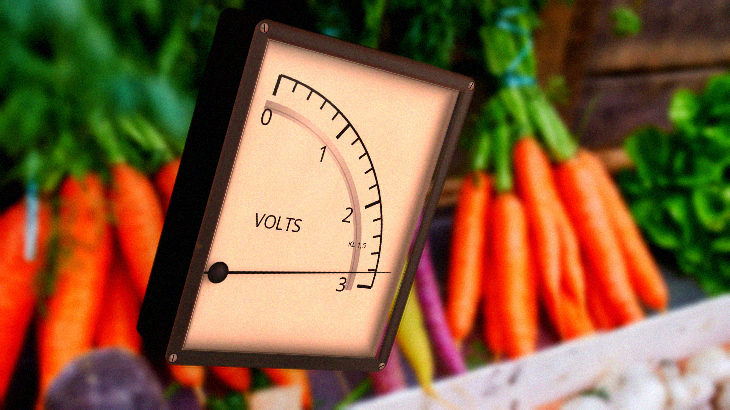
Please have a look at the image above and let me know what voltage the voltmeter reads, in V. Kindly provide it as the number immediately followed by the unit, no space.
2.8V
